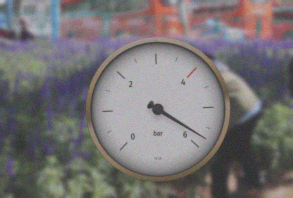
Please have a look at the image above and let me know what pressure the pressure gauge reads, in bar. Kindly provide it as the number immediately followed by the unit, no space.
5.75bar
